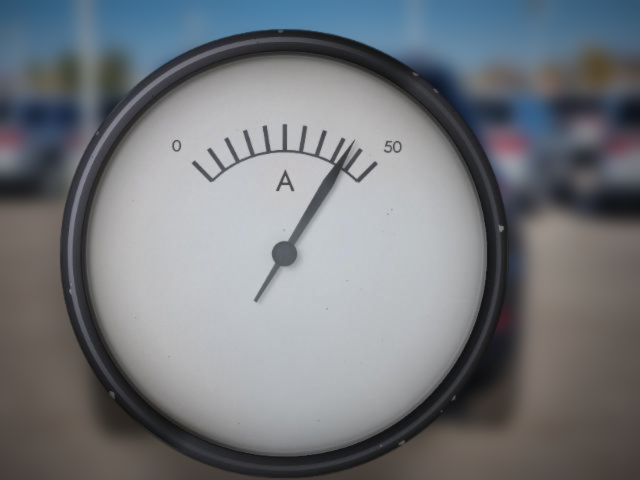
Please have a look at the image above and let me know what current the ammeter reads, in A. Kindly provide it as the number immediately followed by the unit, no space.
42.5A
